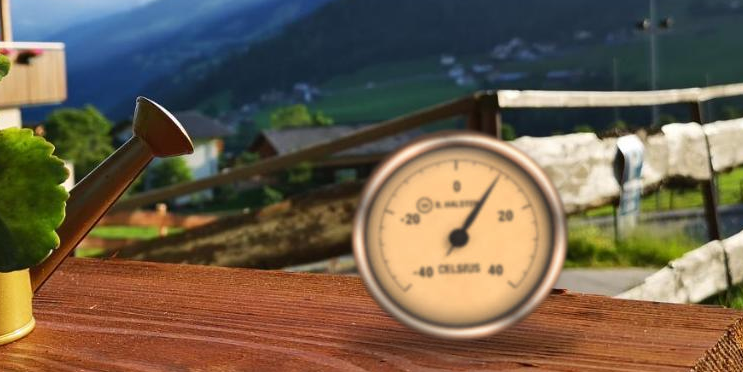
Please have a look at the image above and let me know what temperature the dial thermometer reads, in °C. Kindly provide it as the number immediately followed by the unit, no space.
10°C
